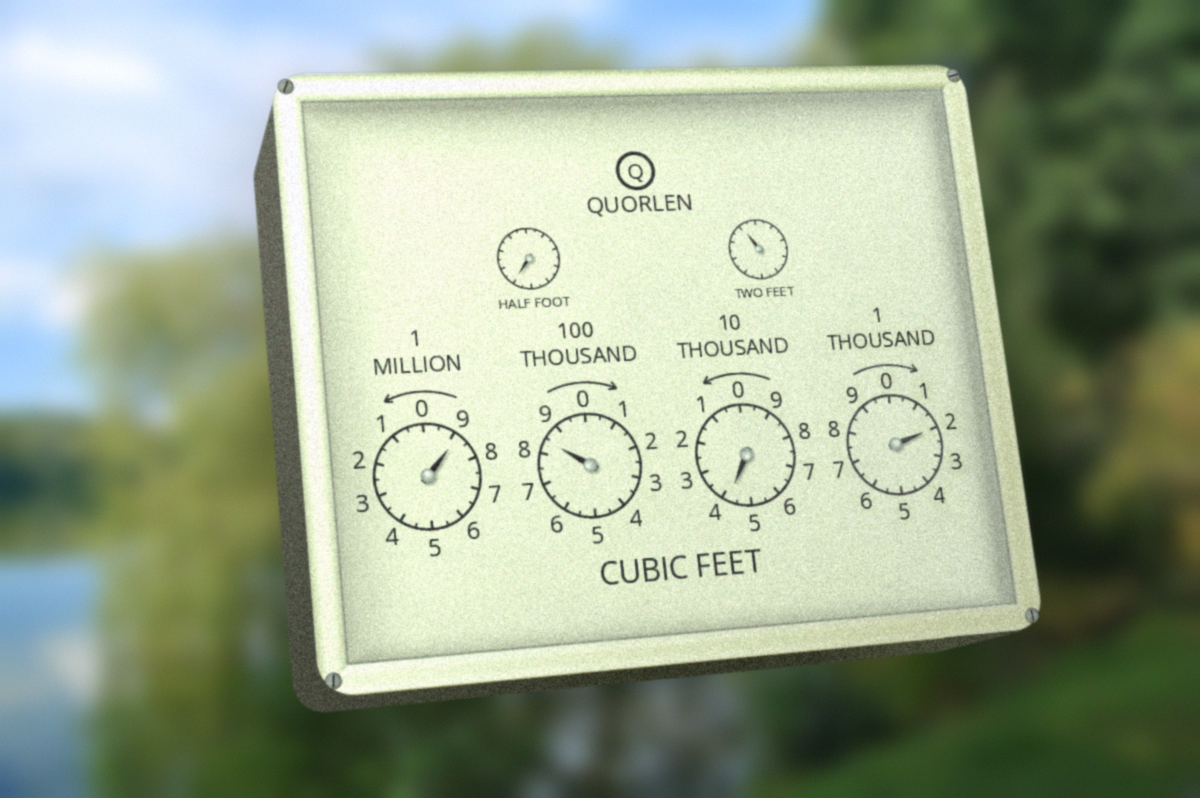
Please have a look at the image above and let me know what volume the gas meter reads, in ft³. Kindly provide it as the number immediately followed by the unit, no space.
884200ft³
